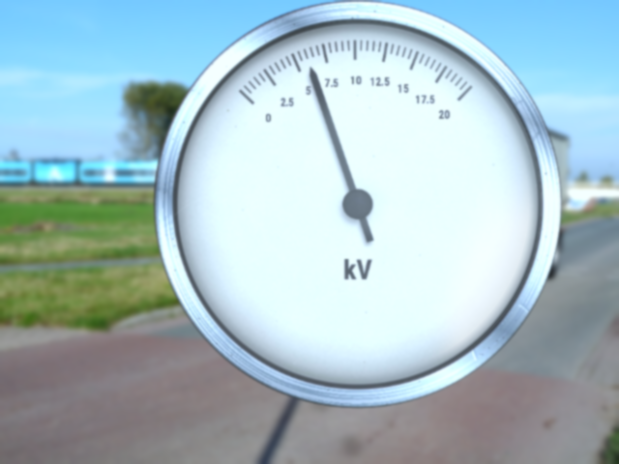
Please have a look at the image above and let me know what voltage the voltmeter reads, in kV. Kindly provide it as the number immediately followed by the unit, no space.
6kV
